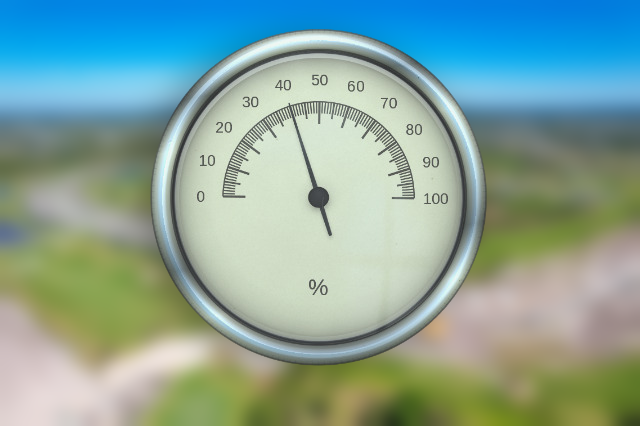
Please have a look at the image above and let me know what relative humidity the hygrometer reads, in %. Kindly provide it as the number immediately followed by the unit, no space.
40%
